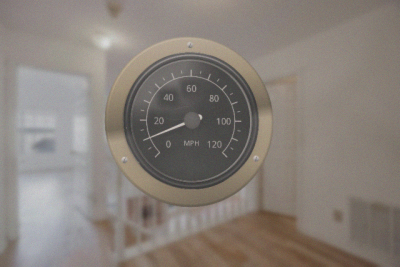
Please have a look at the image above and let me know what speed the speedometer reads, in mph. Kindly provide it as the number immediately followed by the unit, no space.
10mph
